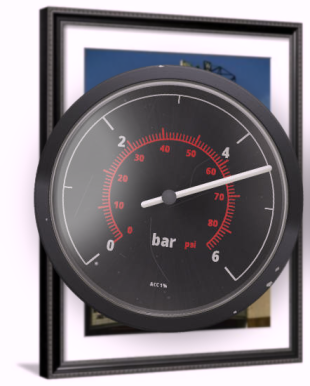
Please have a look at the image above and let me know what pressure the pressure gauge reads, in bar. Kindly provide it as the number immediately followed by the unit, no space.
4.5bar
